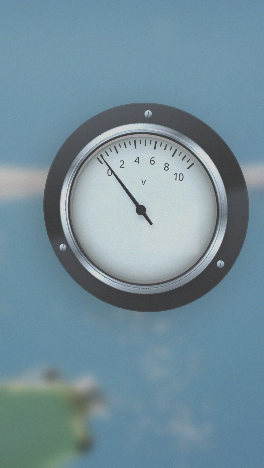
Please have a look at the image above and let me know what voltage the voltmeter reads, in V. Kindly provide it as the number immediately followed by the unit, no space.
0.5V
